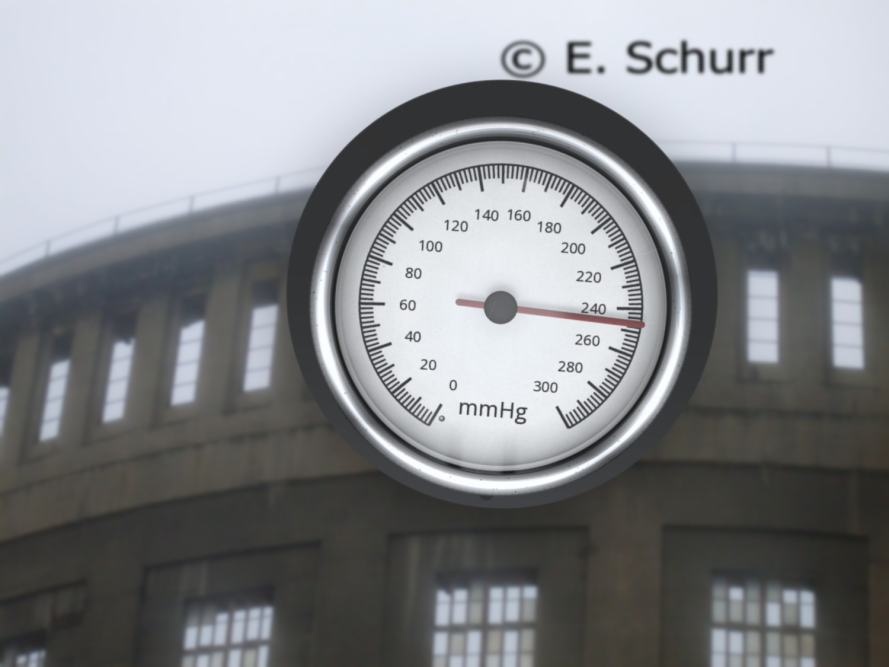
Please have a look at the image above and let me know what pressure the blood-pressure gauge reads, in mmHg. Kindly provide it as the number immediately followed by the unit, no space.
246mmHg
